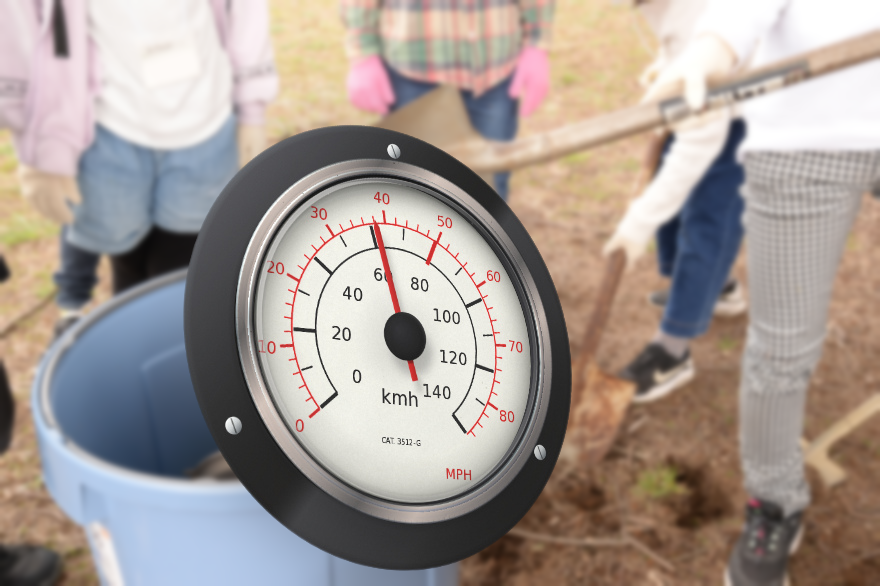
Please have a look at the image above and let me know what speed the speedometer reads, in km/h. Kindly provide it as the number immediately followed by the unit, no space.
60km/h
